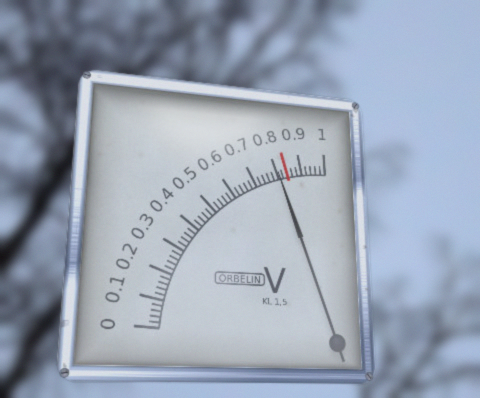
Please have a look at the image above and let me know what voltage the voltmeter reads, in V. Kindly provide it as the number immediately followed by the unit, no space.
0.8V
